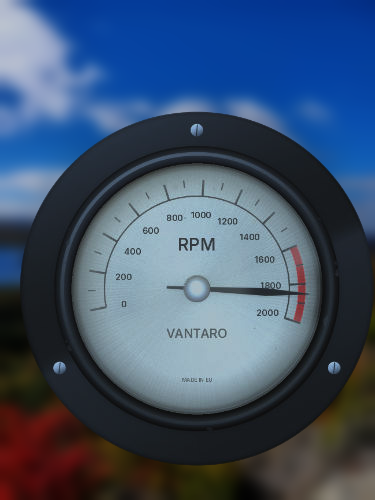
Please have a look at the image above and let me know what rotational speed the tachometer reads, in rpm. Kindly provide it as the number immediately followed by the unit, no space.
1850rpm
